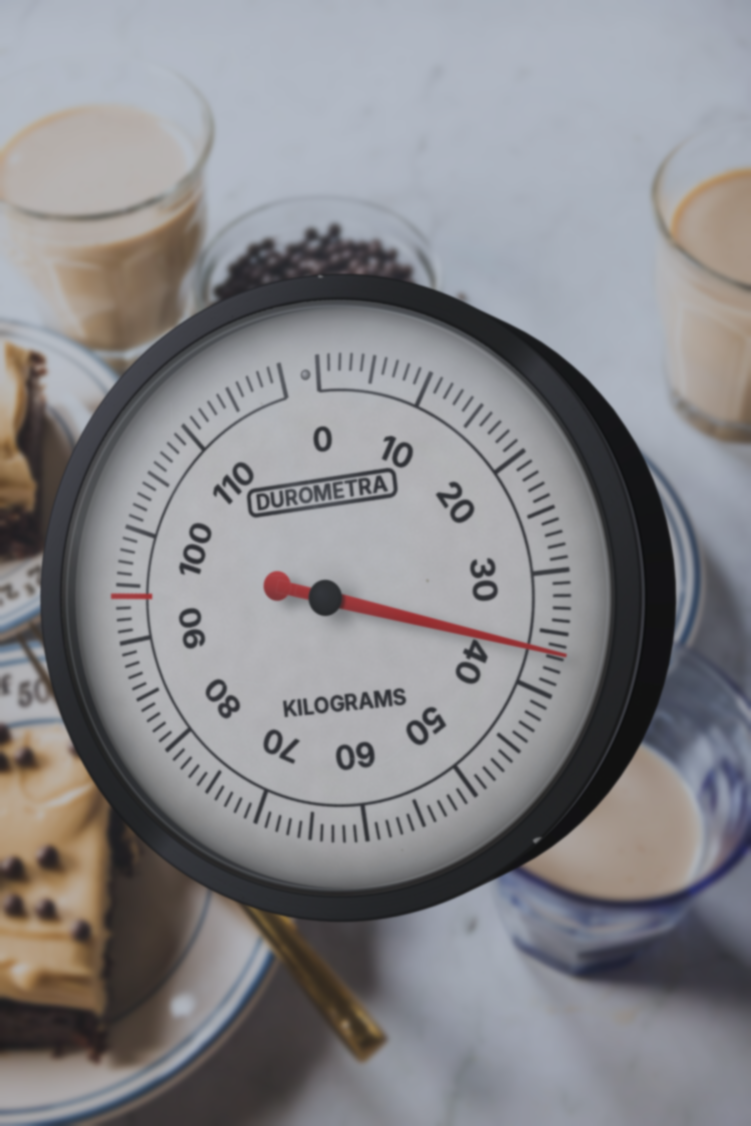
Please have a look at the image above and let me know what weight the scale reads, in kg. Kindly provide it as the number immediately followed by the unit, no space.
36.5kg
